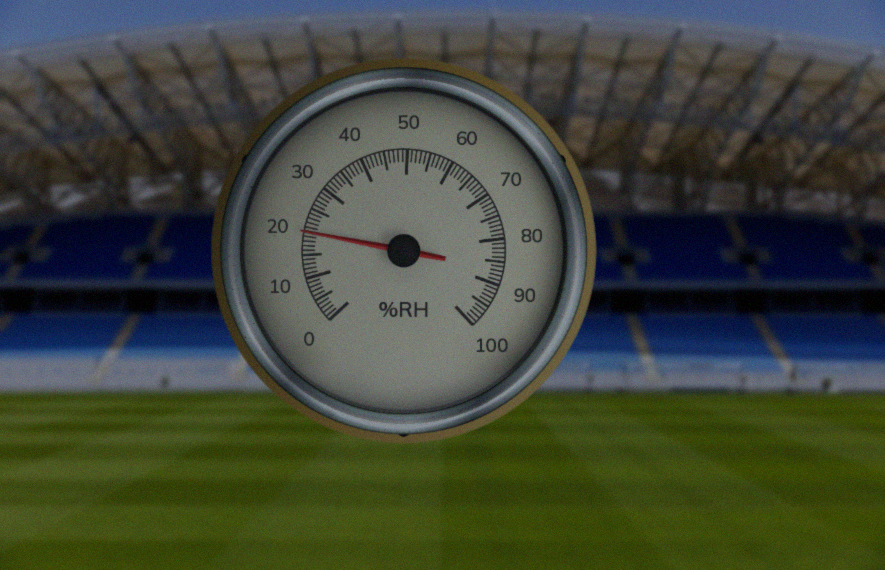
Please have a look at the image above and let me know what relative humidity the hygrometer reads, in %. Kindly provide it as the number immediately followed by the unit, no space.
20%
